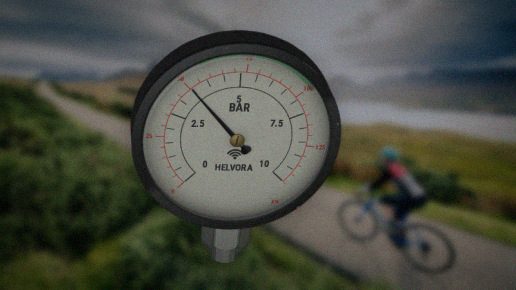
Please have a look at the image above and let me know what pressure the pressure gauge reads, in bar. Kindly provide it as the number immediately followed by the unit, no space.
3.5bar
